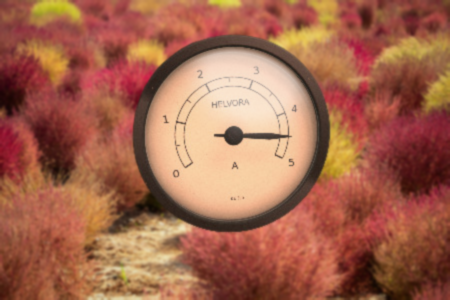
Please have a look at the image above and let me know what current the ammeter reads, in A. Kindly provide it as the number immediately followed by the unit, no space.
4.5A
